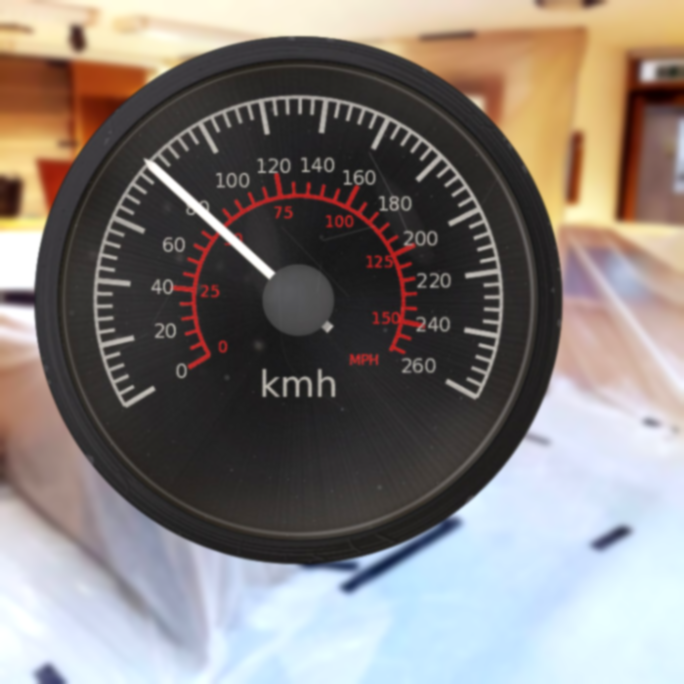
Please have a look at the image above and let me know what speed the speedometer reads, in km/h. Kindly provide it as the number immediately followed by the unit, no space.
80km/h
